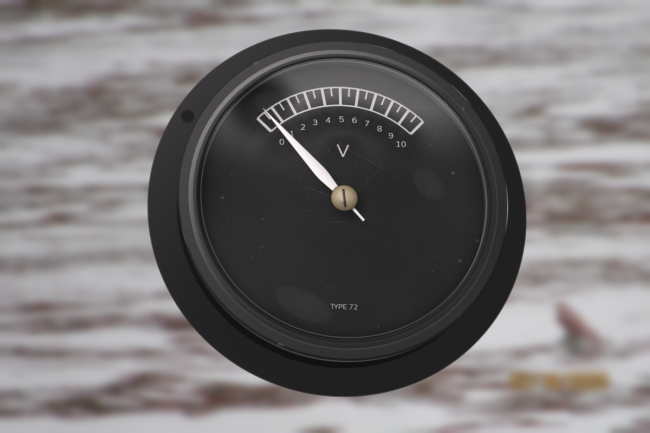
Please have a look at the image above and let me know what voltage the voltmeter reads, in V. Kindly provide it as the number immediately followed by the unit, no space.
0.5V
